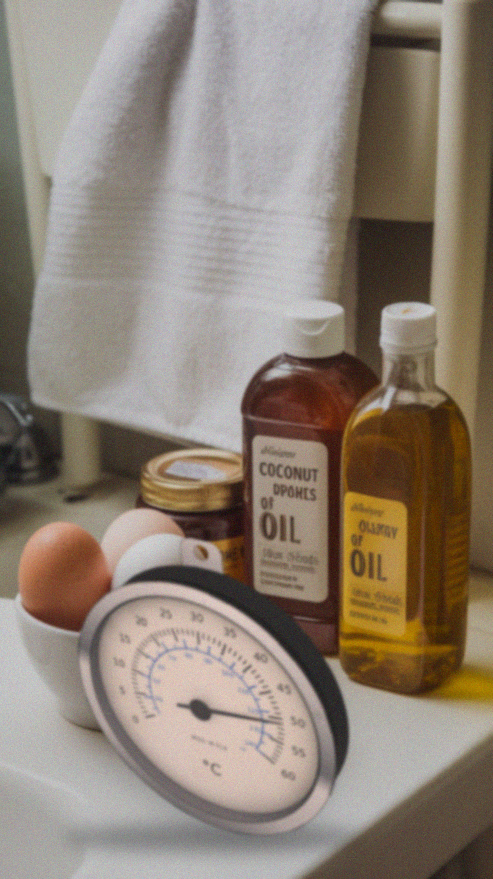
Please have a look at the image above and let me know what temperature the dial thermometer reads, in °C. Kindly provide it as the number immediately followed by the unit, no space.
50°C
